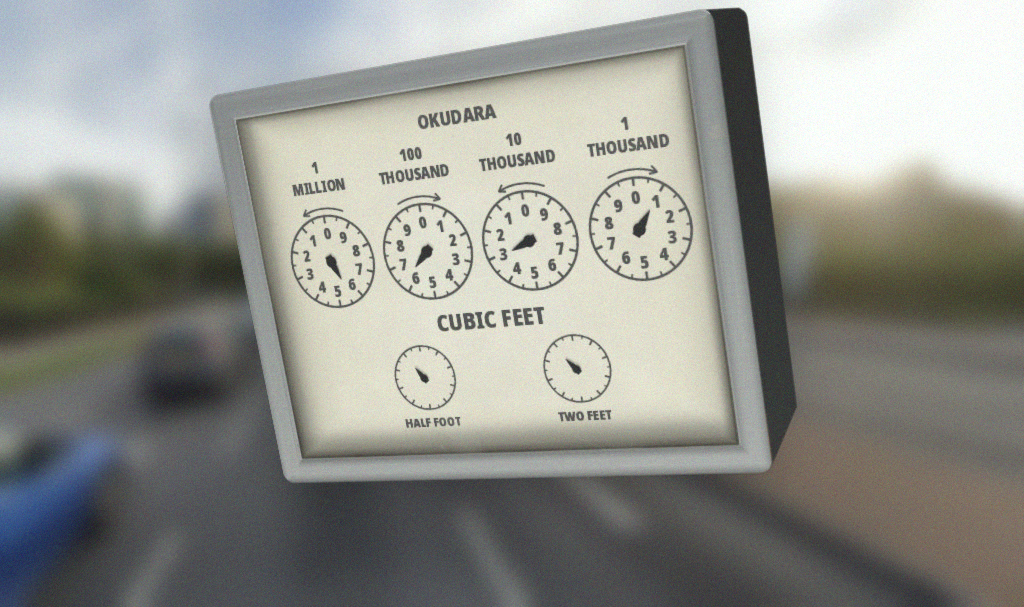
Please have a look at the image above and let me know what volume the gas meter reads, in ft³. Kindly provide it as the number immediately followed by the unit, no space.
563100ft³
